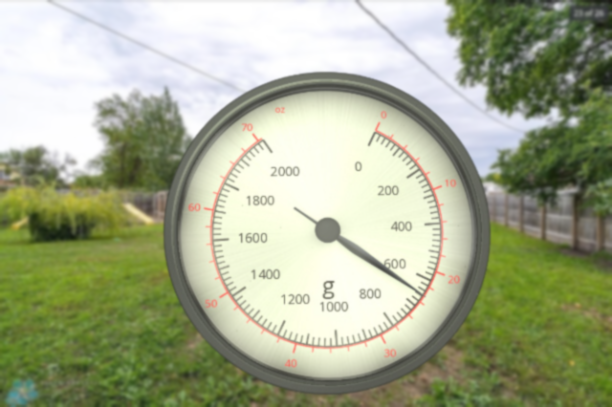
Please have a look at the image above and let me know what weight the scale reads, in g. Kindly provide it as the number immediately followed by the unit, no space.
660g
